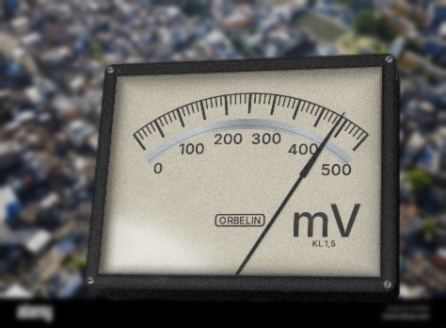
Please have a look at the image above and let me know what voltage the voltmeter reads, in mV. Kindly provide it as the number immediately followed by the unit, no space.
440mV
